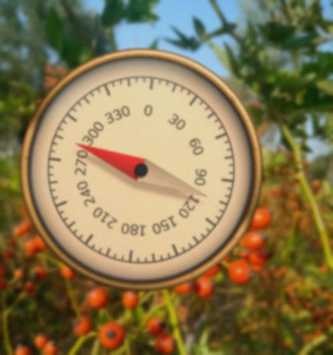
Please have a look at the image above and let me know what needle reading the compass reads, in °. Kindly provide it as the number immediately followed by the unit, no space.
285°
